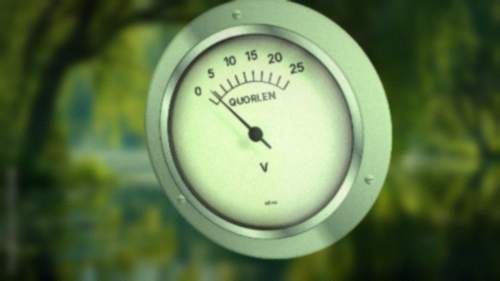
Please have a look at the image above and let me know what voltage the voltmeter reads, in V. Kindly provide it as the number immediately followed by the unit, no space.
2.5V
